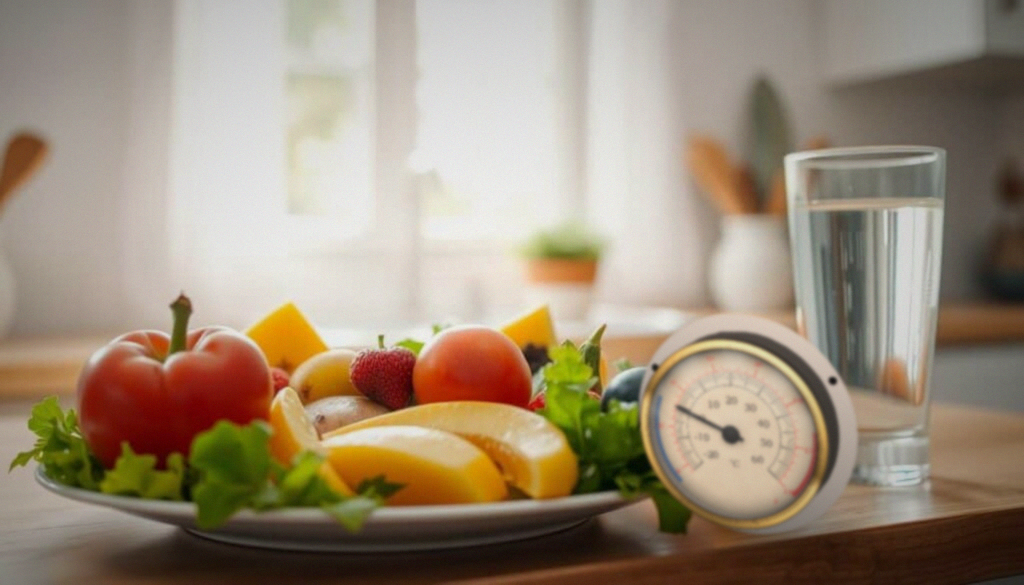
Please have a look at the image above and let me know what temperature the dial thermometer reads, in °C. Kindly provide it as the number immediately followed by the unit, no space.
0°C
